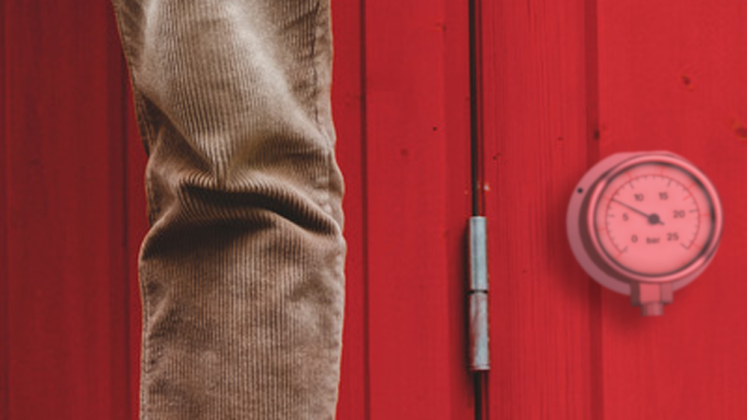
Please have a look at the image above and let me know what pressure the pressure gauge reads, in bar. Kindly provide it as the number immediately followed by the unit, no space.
7bar
